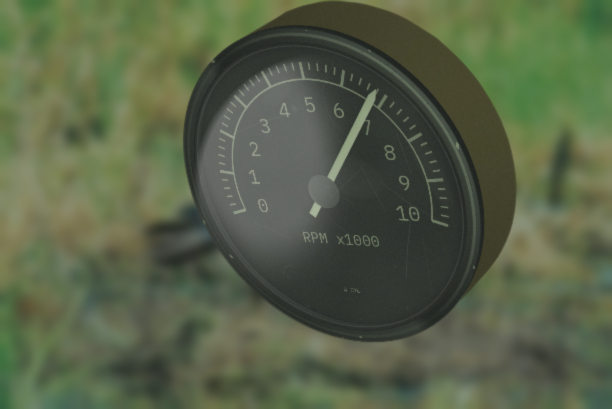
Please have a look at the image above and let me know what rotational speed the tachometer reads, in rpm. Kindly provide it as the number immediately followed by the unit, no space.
6800rpm
